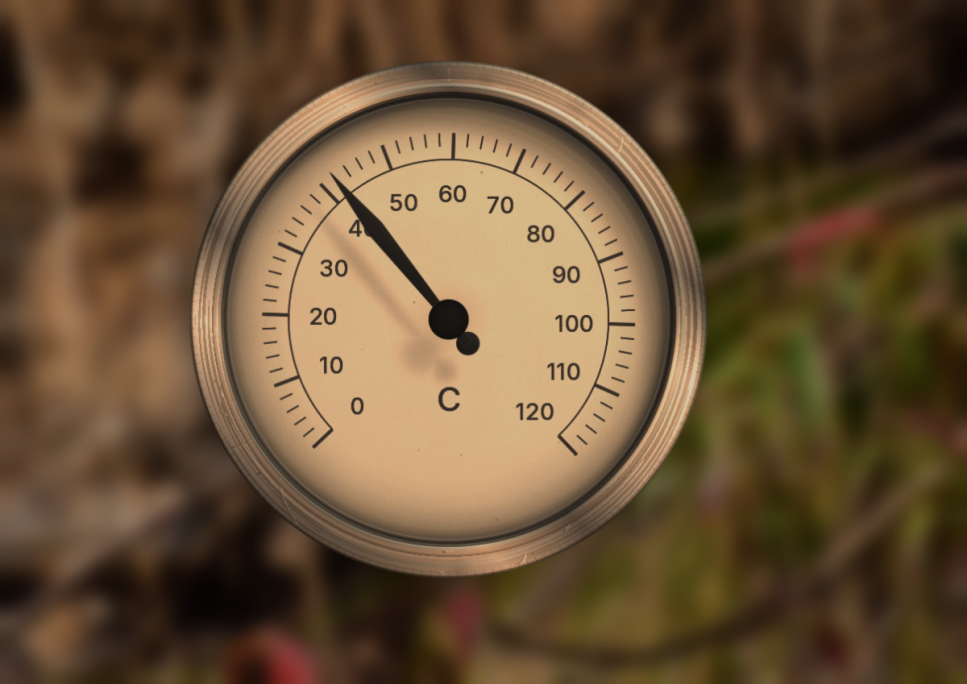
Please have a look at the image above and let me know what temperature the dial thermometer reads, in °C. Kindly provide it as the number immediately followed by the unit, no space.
42°C
